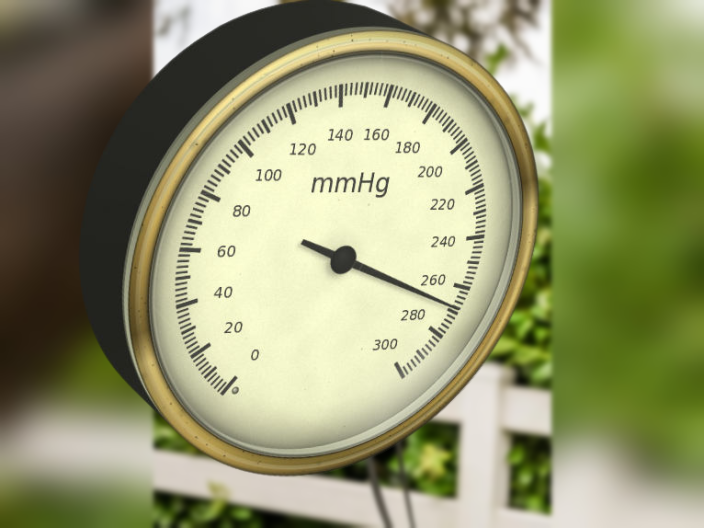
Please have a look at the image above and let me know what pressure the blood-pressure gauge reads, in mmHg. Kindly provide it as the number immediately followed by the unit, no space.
268mmHg
